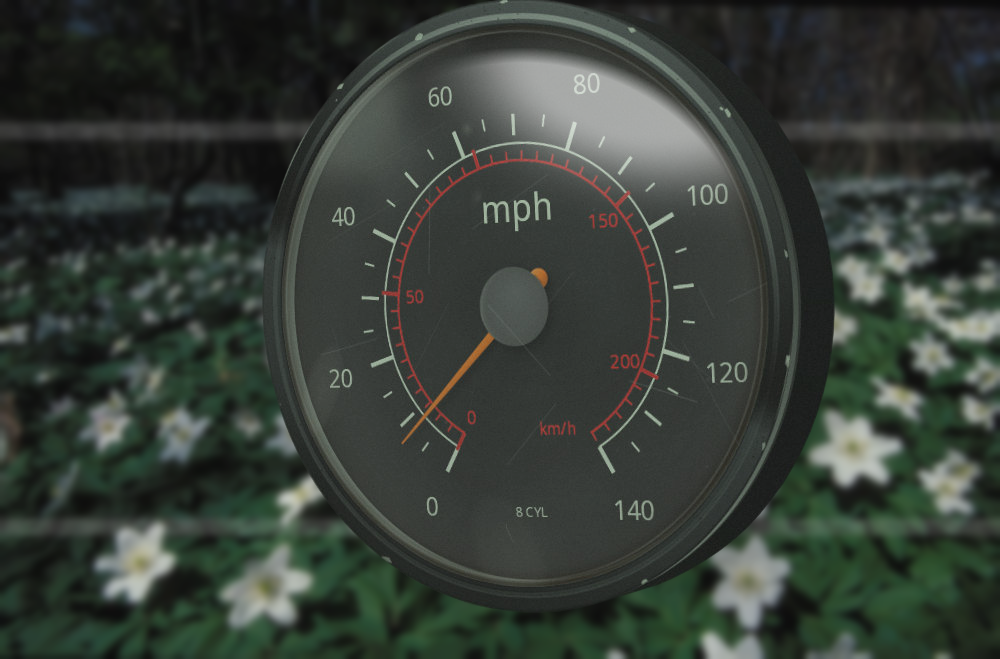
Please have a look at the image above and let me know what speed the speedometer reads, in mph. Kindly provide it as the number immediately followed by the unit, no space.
7.5mph
